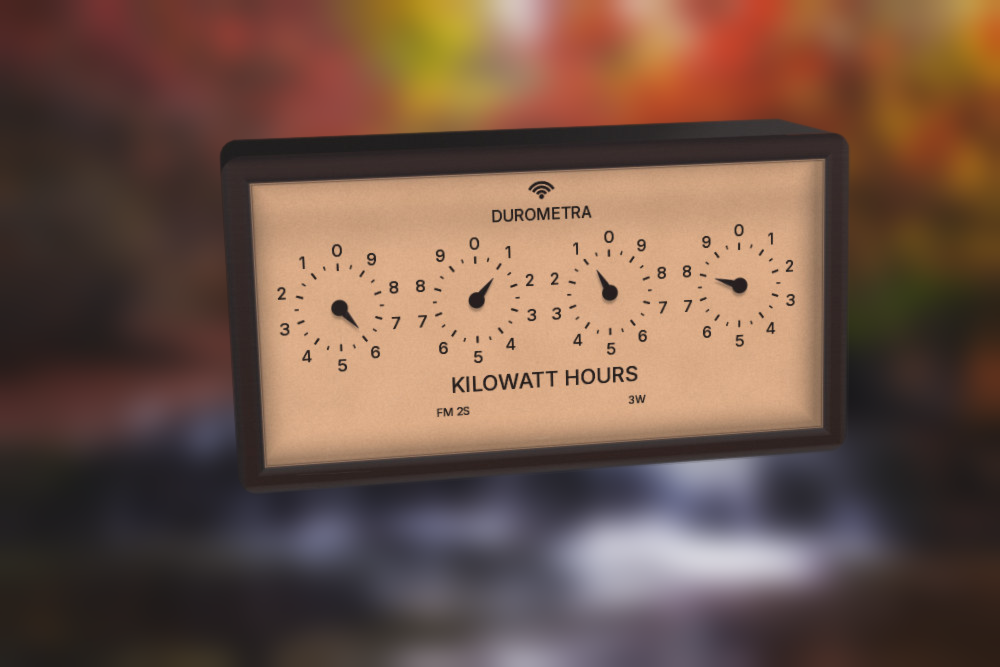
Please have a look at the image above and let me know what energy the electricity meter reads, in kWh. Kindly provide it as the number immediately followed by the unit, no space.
6108kWh
